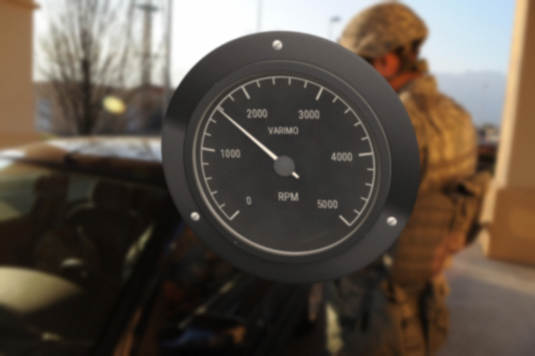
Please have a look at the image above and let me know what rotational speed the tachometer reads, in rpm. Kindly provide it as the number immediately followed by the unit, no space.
1600rpm
